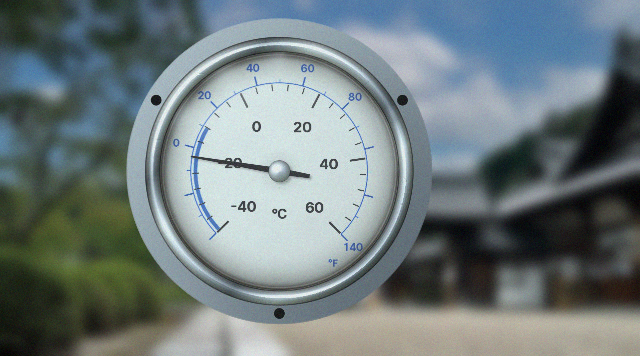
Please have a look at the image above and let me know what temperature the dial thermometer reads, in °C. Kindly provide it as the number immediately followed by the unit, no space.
-20°C
